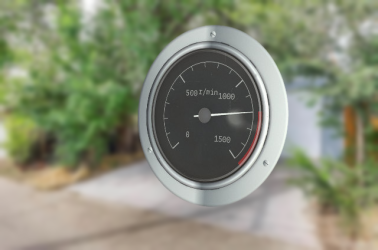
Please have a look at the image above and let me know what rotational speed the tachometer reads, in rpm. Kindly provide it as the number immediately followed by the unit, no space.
1200rpm
